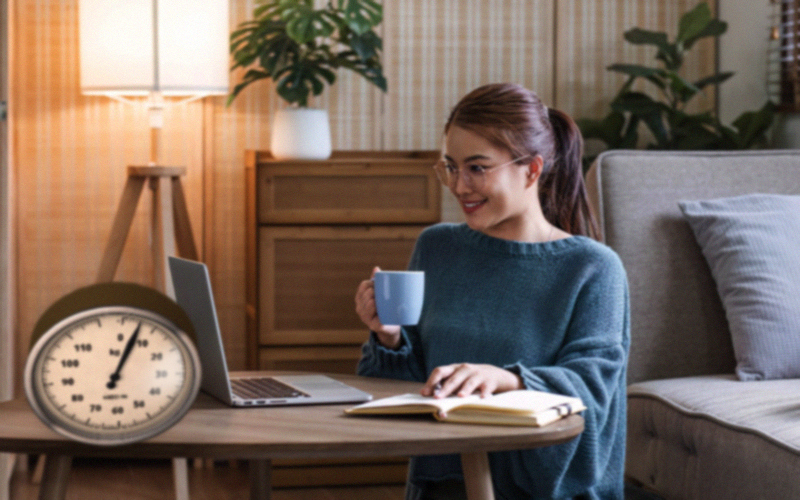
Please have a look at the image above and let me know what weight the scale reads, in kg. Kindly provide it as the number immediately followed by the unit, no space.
5kg
